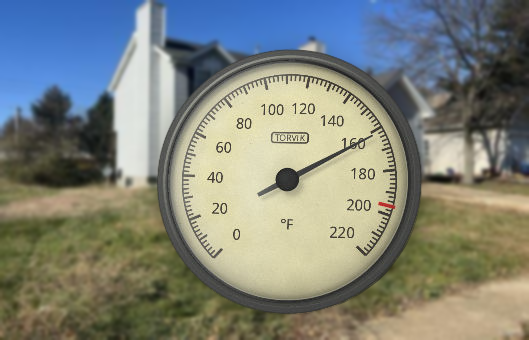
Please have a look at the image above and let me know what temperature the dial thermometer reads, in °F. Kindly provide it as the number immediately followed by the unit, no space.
162°F
